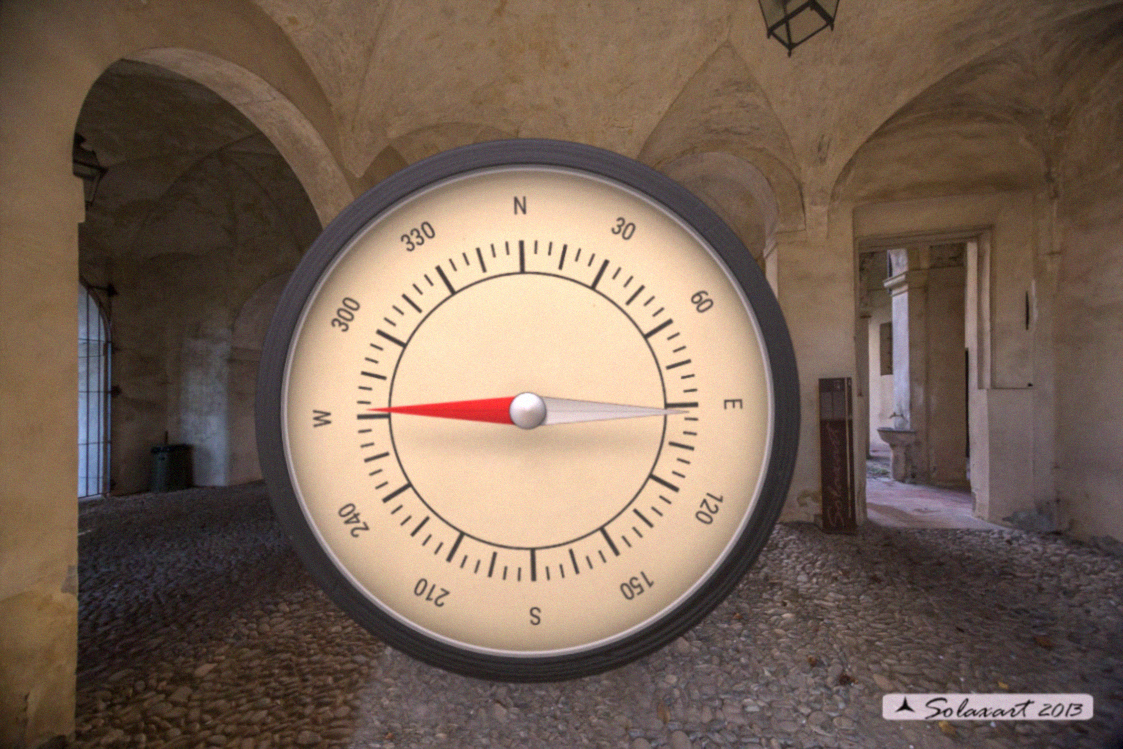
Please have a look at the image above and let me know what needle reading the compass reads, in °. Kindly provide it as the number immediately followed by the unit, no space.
272.5°
